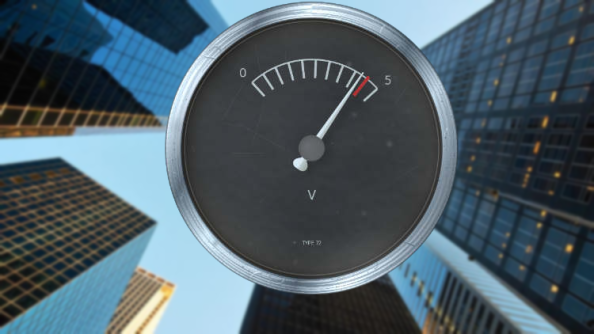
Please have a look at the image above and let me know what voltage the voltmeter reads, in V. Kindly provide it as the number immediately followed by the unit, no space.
4.25V
